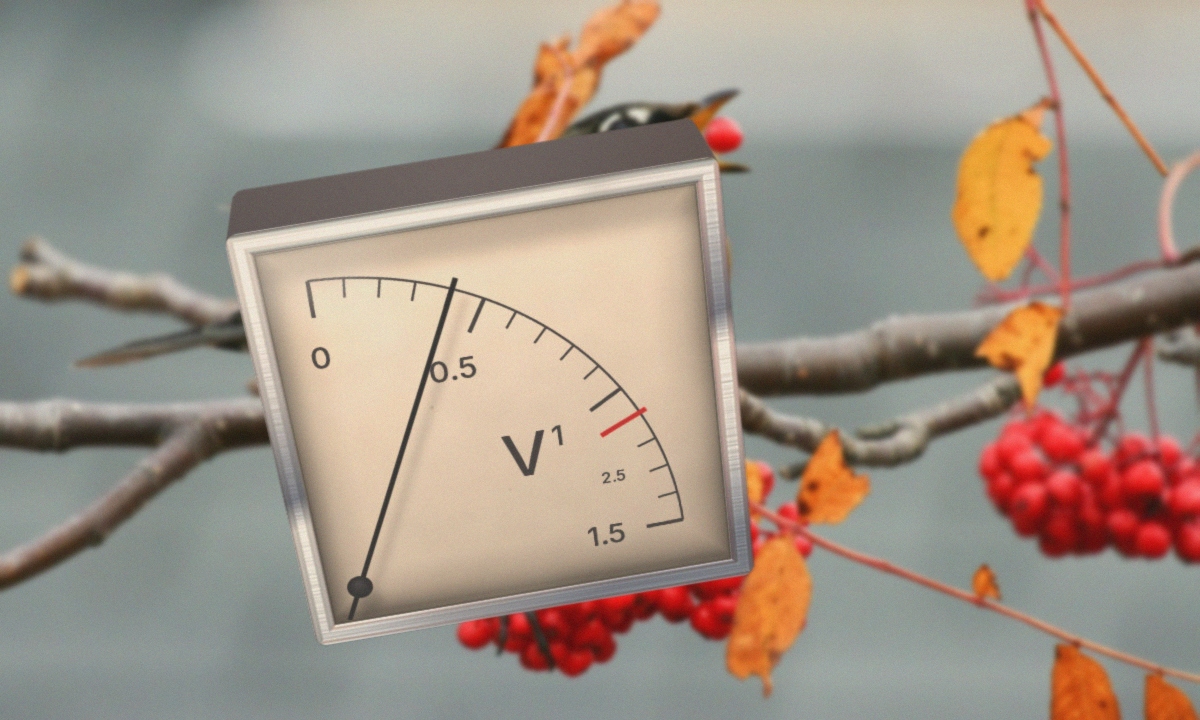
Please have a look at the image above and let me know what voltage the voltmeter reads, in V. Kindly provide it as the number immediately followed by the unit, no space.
0.4V
